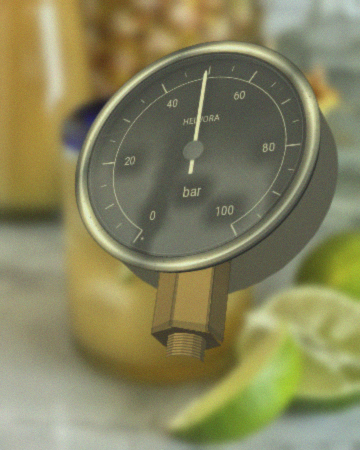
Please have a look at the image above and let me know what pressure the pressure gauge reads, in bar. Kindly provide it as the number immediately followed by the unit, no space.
50bar
